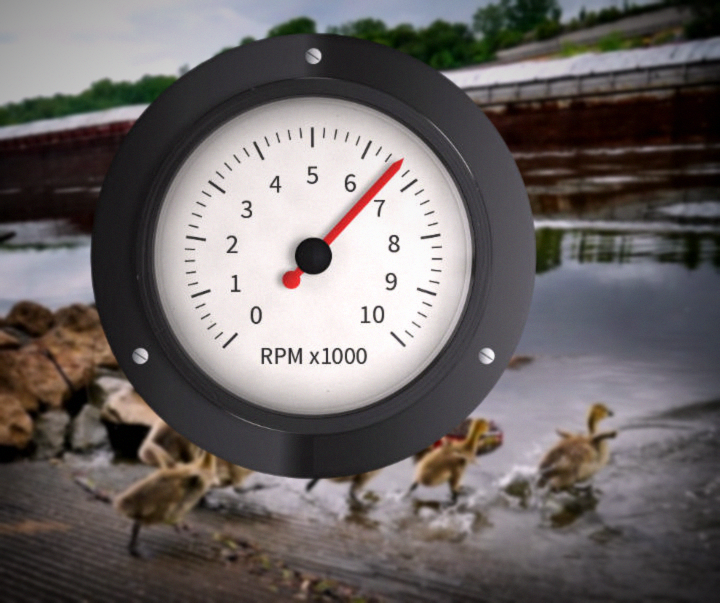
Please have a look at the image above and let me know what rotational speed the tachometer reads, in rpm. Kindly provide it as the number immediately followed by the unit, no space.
6600rpm
